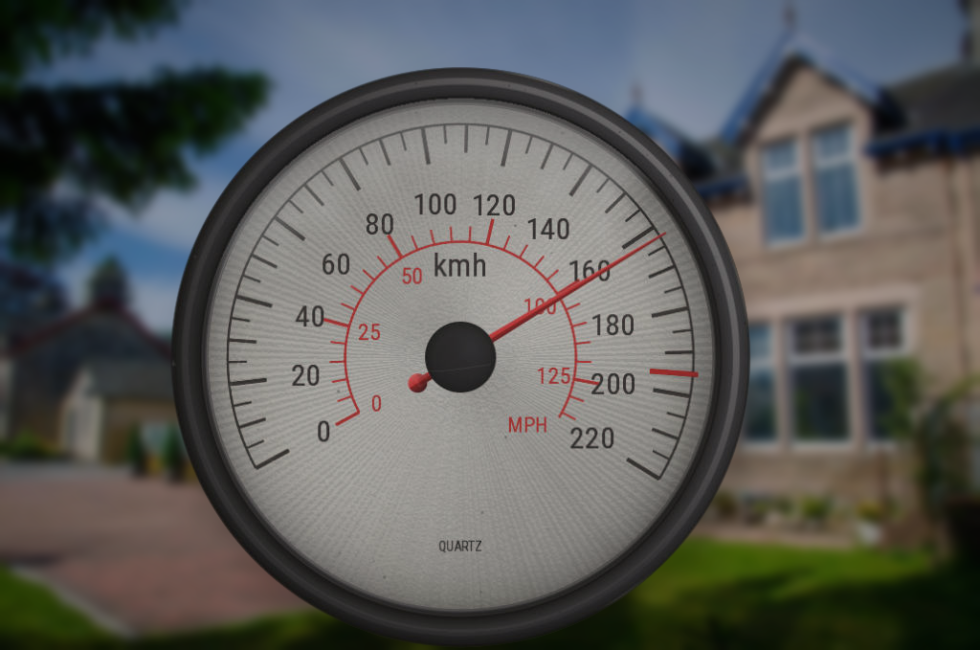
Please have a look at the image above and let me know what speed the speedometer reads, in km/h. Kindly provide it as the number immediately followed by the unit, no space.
162.5km/h
